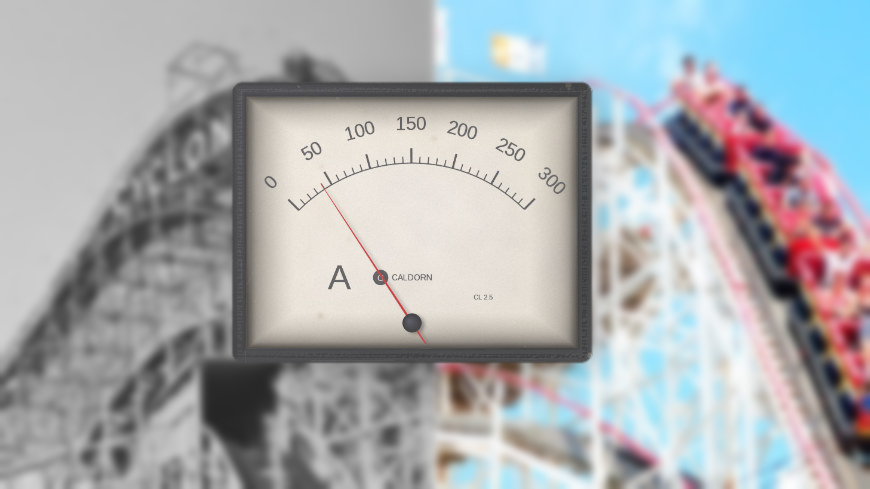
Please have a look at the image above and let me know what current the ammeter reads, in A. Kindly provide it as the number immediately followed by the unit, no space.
40A
